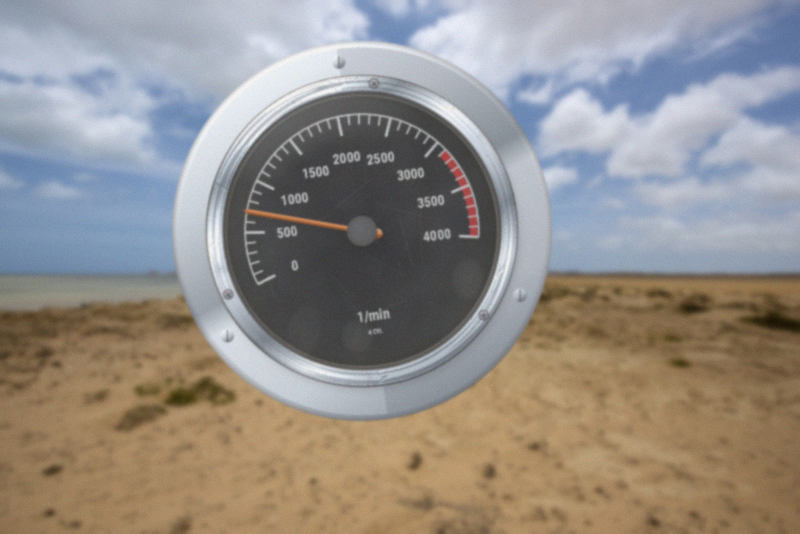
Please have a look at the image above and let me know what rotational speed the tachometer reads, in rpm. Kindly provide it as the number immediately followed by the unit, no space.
700rpm
